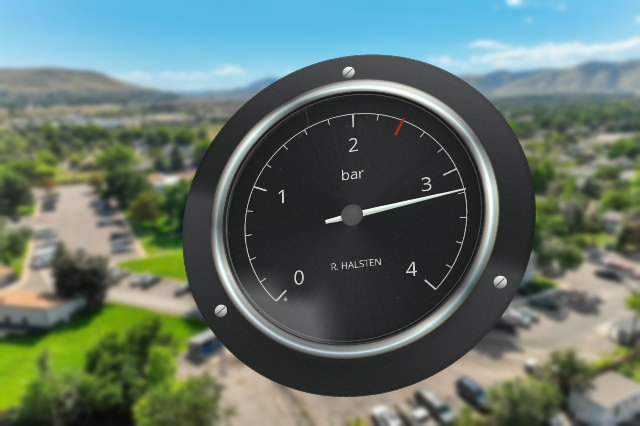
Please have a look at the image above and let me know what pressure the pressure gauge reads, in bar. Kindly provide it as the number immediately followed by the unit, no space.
3.2bar
